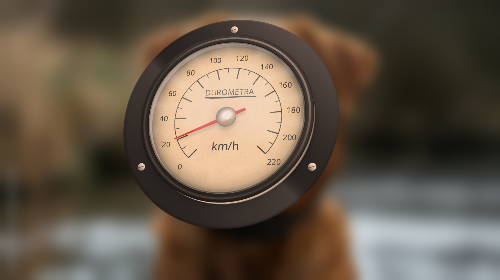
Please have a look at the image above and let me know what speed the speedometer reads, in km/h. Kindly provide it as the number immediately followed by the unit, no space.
20km/h
